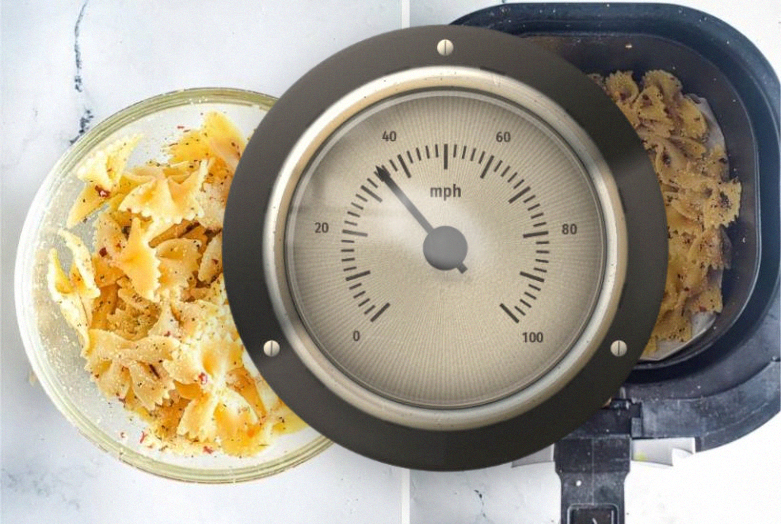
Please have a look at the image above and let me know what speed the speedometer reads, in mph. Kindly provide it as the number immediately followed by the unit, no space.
35mph
